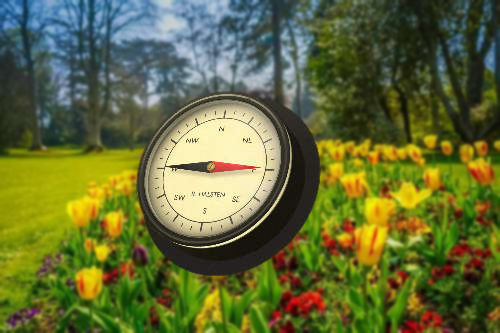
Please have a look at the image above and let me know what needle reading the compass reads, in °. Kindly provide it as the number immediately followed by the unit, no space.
90°
